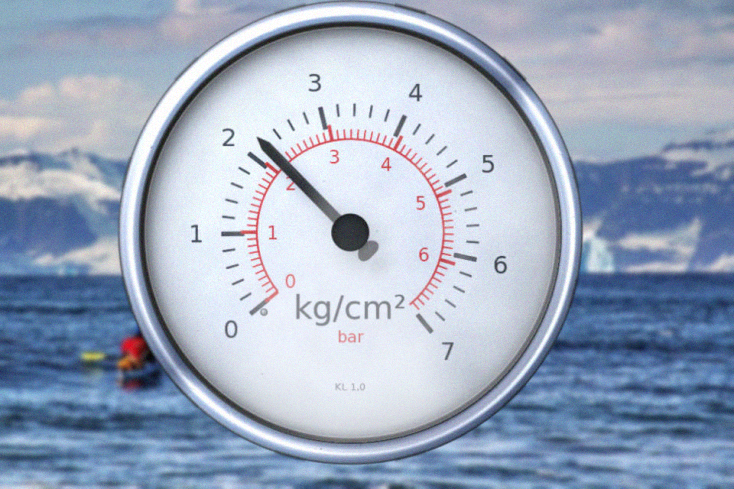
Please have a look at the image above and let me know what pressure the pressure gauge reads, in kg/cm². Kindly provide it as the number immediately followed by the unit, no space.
2.2kg/cm²
